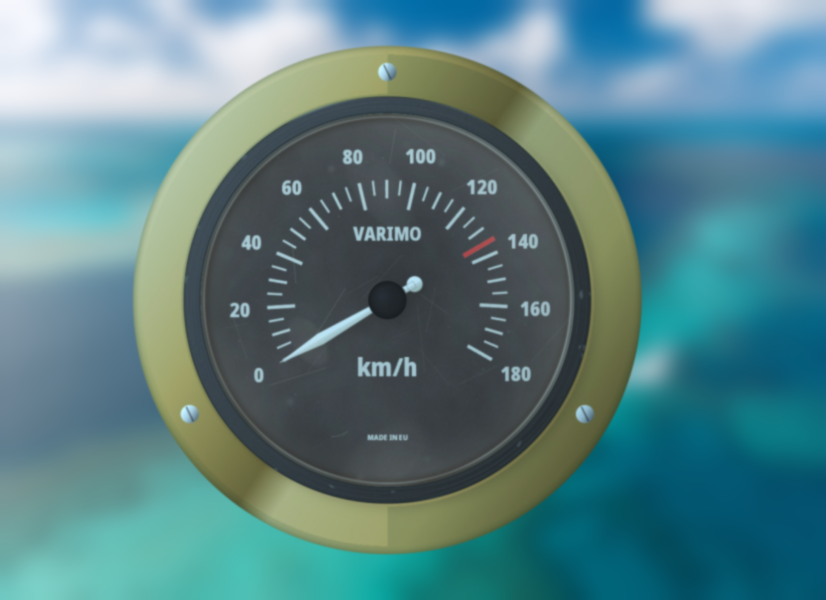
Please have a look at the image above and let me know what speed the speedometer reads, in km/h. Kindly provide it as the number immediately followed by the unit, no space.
0km/h
